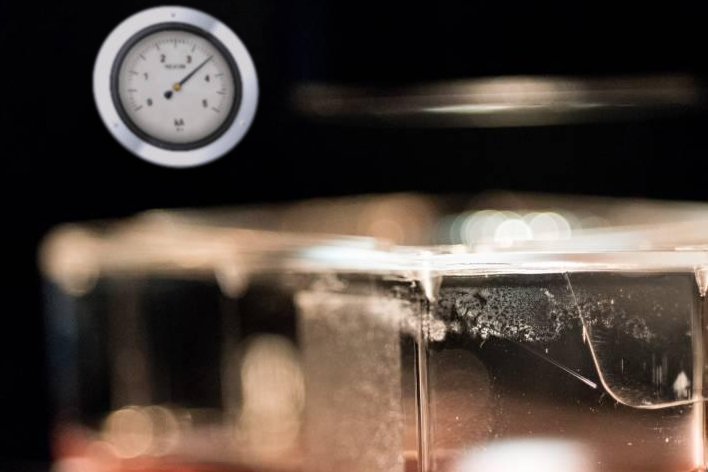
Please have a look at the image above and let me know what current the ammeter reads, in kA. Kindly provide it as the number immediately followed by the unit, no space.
3.5kA
